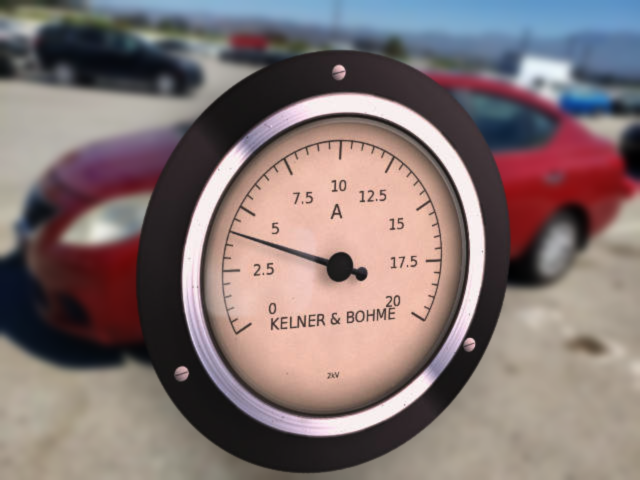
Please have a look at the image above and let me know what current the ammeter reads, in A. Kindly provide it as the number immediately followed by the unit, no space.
4A
